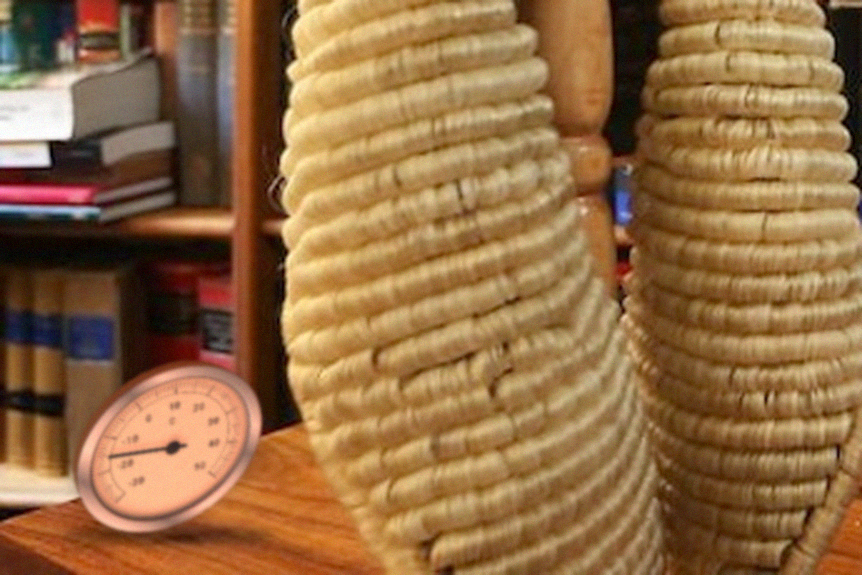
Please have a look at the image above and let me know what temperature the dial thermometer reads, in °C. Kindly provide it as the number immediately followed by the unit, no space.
-15°C
